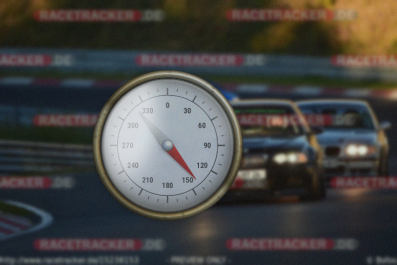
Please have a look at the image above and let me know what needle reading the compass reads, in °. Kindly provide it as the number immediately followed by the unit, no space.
140°
